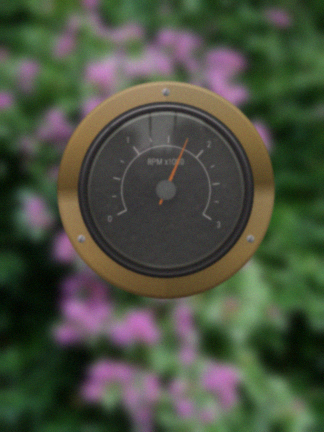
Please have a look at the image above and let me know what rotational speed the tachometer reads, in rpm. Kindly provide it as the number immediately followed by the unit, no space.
1750rpm
